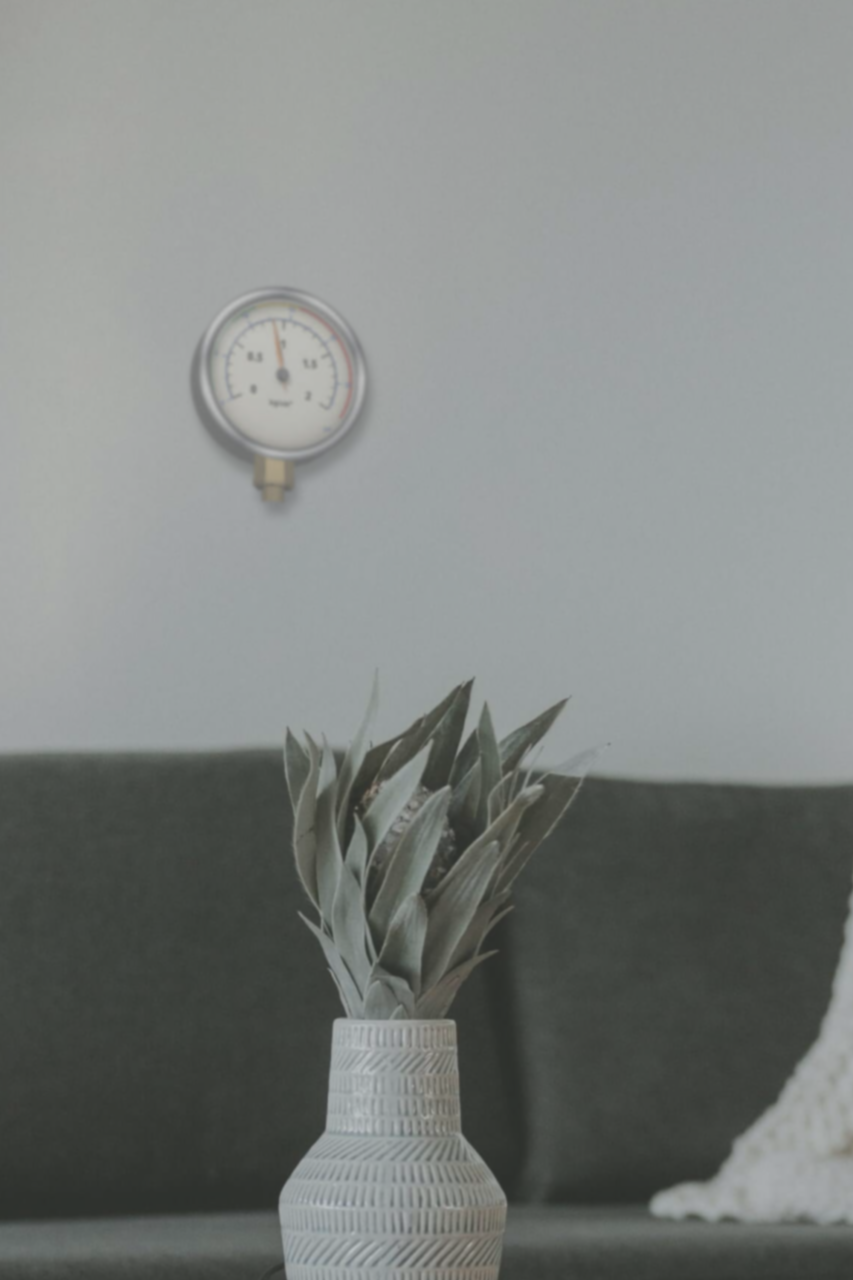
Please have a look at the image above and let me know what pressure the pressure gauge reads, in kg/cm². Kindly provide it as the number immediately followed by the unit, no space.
0.9kg/cm²
